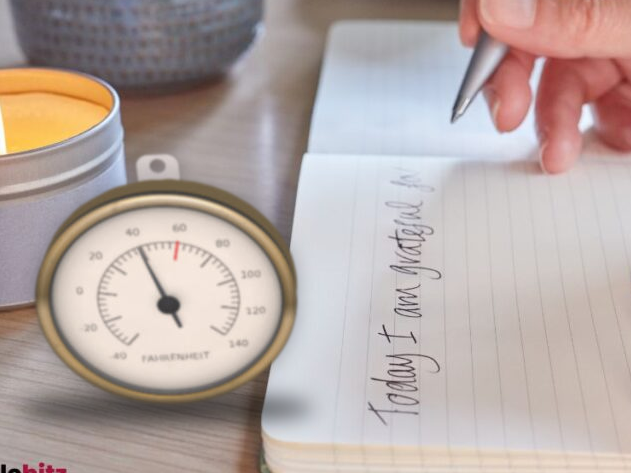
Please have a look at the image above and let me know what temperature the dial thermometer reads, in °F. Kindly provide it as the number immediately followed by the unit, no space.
40°F
